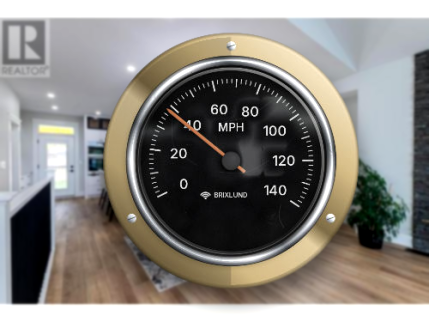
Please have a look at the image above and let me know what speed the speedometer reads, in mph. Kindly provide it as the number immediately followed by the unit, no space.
38mph
